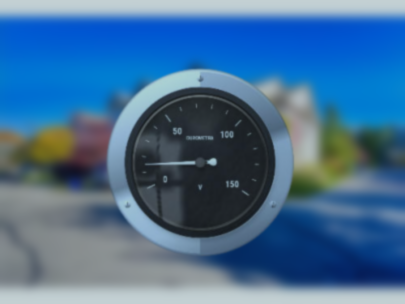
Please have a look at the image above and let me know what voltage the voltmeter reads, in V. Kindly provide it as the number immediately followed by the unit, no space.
15V
